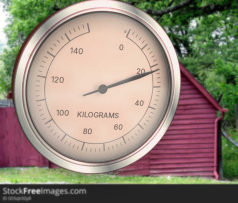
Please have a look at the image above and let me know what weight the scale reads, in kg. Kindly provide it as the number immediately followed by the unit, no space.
22kg
